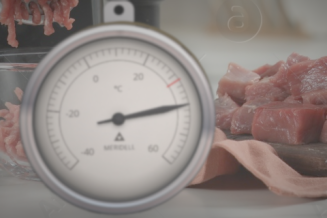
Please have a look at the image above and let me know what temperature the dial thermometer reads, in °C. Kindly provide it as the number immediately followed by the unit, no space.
40°C
